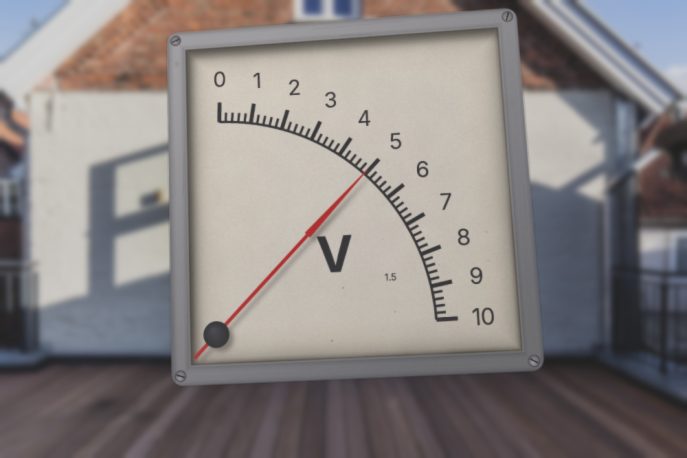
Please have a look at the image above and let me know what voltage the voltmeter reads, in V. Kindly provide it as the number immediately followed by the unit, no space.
5V
